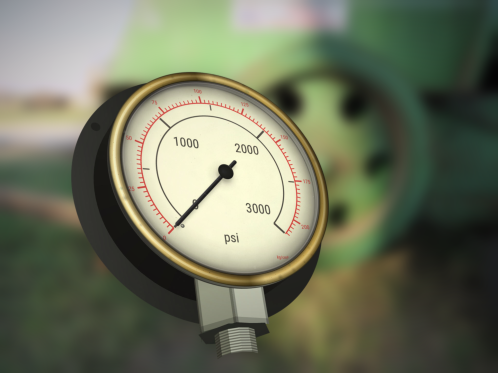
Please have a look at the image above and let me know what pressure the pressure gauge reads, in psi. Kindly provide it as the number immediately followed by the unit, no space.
0psi
